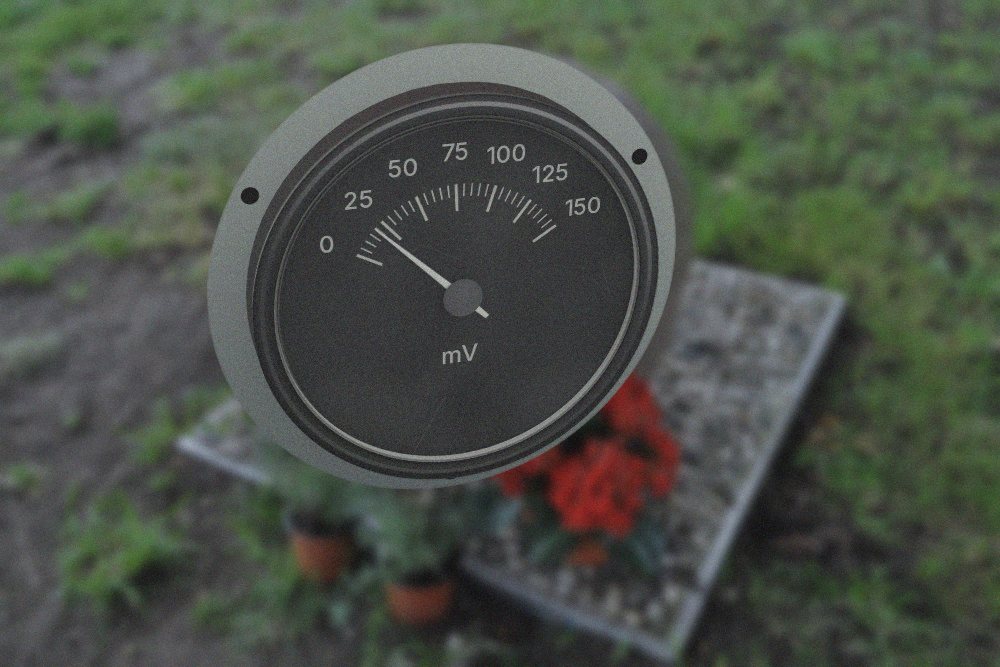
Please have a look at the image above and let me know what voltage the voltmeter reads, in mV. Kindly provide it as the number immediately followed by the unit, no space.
20mV
